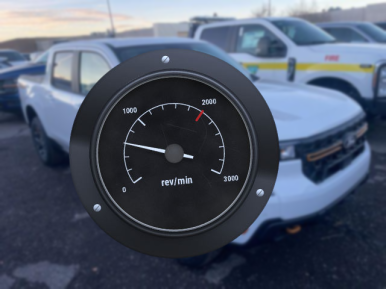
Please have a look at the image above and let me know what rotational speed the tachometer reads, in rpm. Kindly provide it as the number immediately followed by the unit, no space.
600rpm
